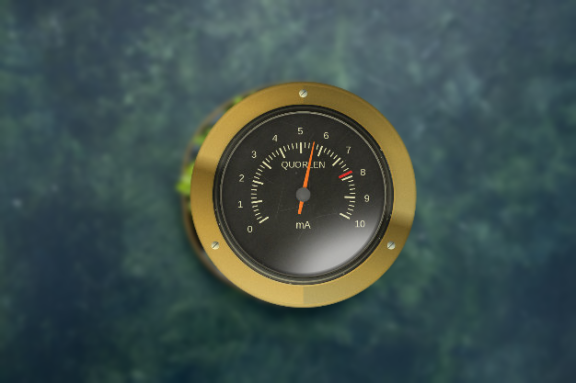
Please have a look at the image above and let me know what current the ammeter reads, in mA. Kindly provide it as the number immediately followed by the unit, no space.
5.6mA
